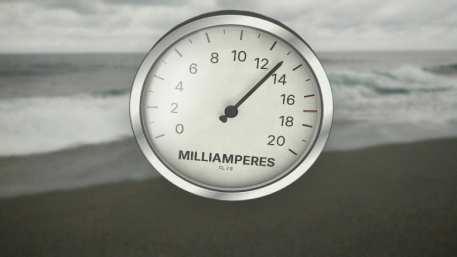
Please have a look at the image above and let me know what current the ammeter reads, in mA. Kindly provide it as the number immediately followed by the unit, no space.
13mA
